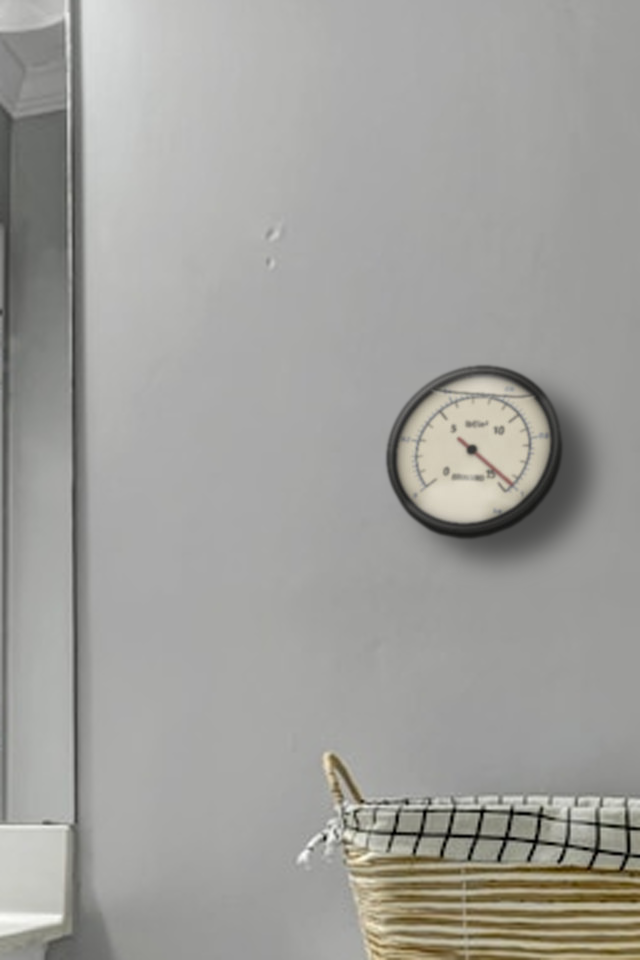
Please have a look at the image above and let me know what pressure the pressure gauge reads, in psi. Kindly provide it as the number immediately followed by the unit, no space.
14.5psi
